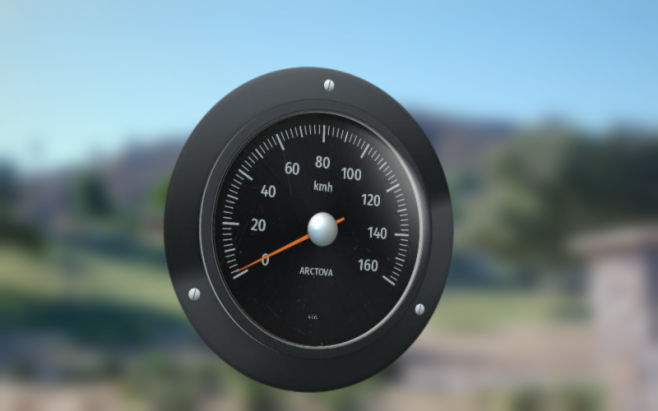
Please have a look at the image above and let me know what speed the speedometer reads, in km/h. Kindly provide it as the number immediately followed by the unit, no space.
2km/h
